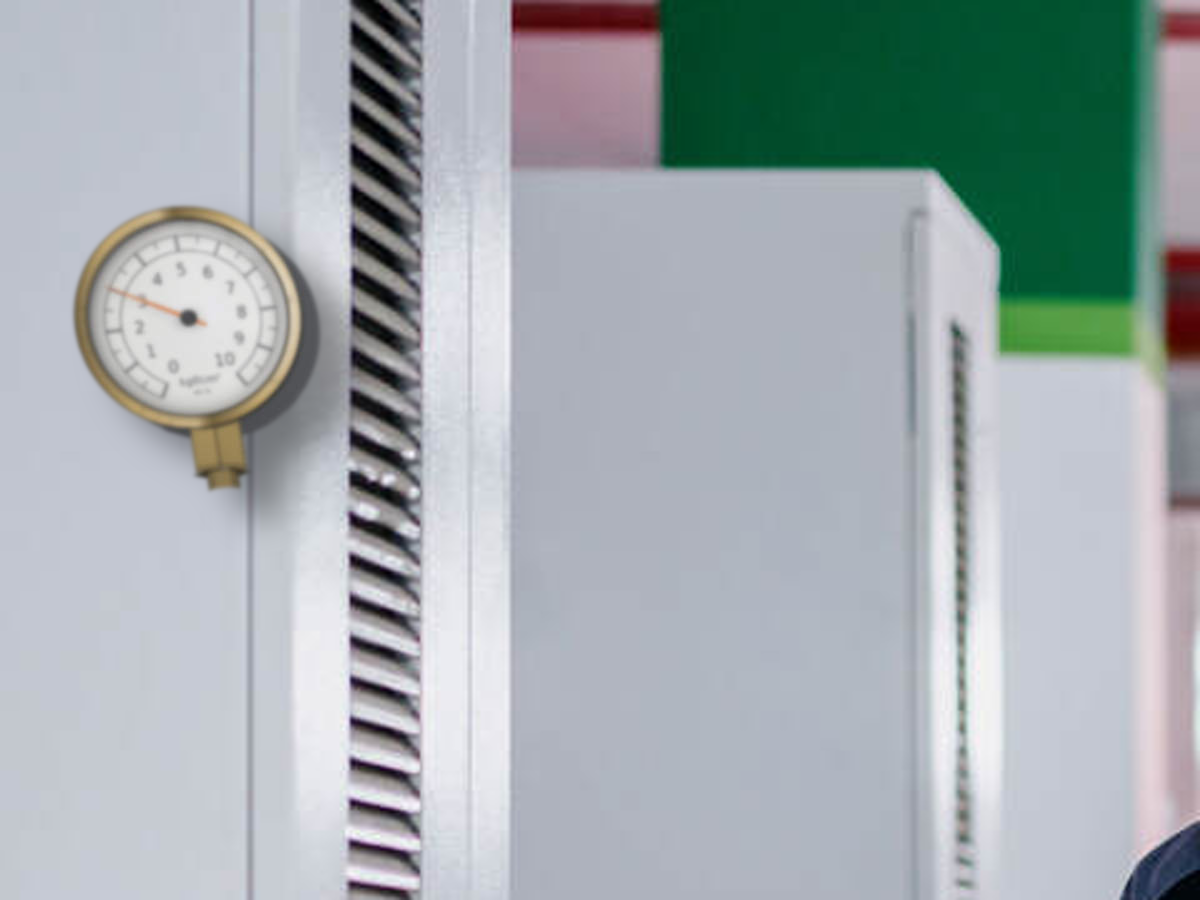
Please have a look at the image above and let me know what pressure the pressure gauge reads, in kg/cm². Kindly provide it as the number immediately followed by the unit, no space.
3kg/cm²
